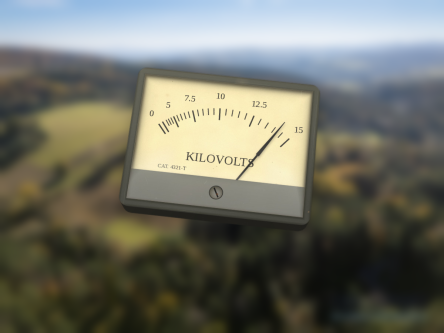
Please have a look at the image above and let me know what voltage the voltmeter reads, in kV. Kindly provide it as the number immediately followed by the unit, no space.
14.25kV
